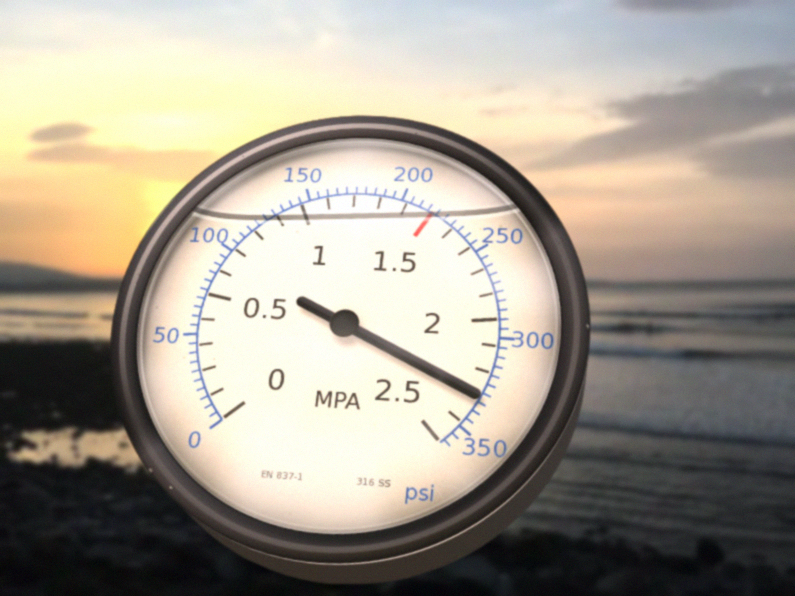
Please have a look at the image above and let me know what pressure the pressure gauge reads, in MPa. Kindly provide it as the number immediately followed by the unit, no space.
2.3MPa
